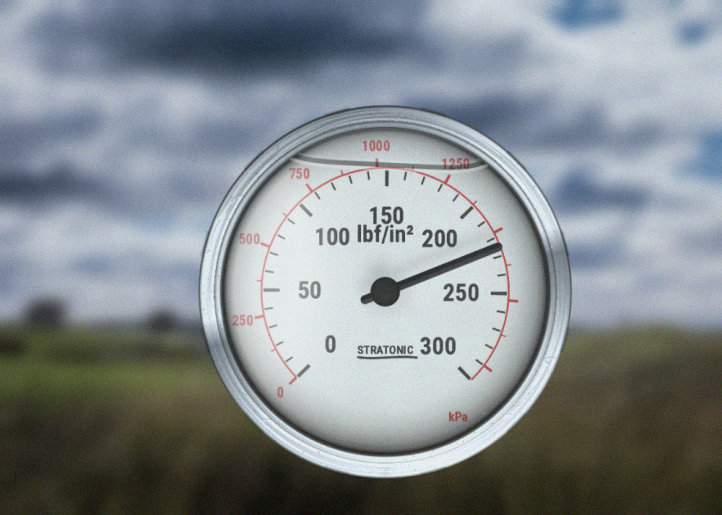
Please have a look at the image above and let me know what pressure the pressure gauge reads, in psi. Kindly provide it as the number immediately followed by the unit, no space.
225psi
